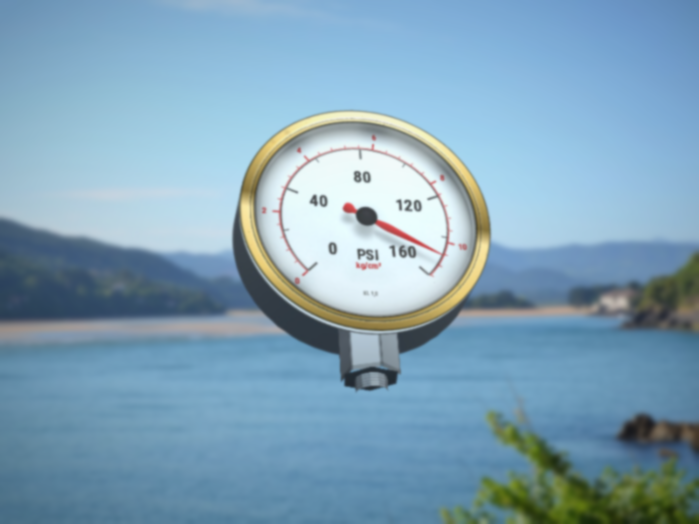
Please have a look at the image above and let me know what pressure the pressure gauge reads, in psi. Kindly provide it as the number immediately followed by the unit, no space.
150psi
